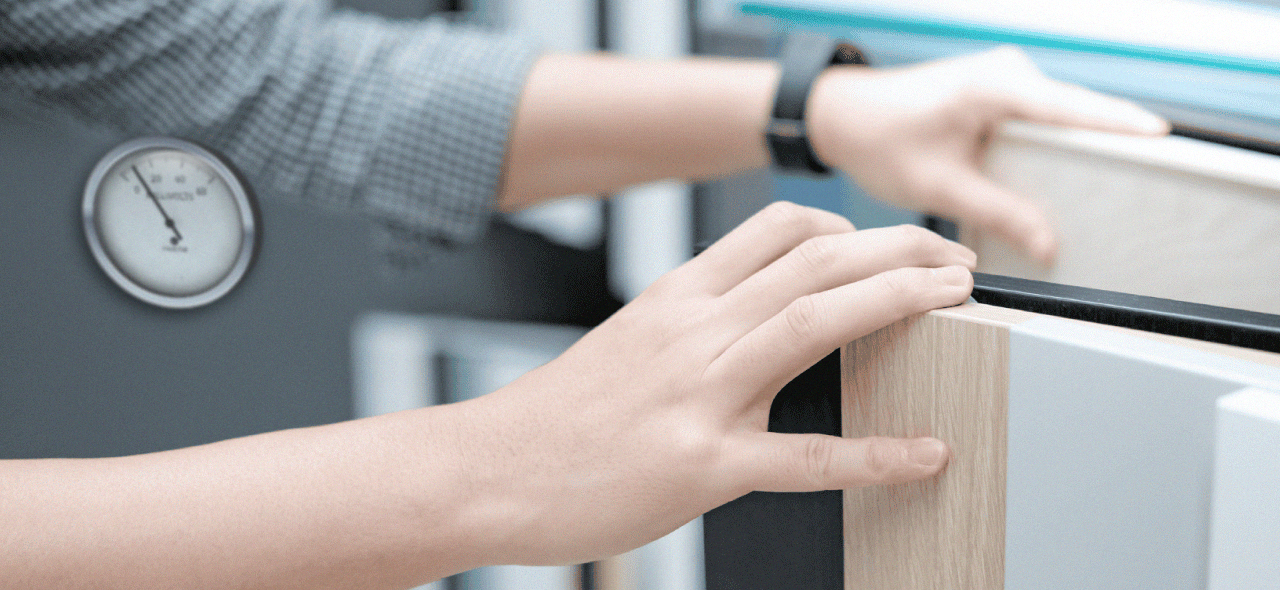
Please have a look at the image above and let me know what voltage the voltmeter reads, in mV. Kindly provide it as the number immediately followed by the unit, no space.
10mV
